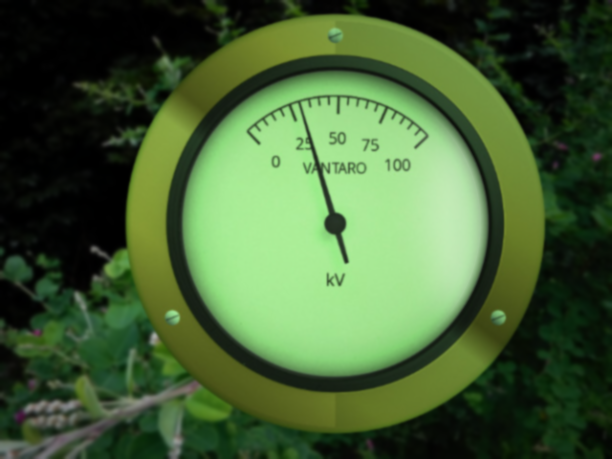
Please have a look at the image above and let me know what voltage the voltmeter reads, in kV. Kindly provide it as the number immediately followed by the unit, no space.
30kV
